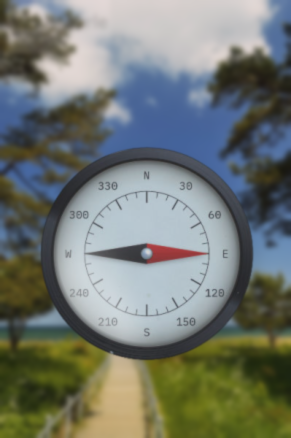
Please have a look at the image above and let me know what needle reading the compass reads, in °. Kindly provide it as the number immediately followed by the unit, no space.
90°
